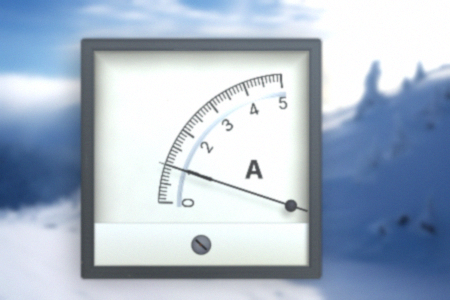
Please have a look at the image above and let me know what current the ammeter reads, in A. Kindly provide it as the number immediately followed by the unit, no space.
1A
